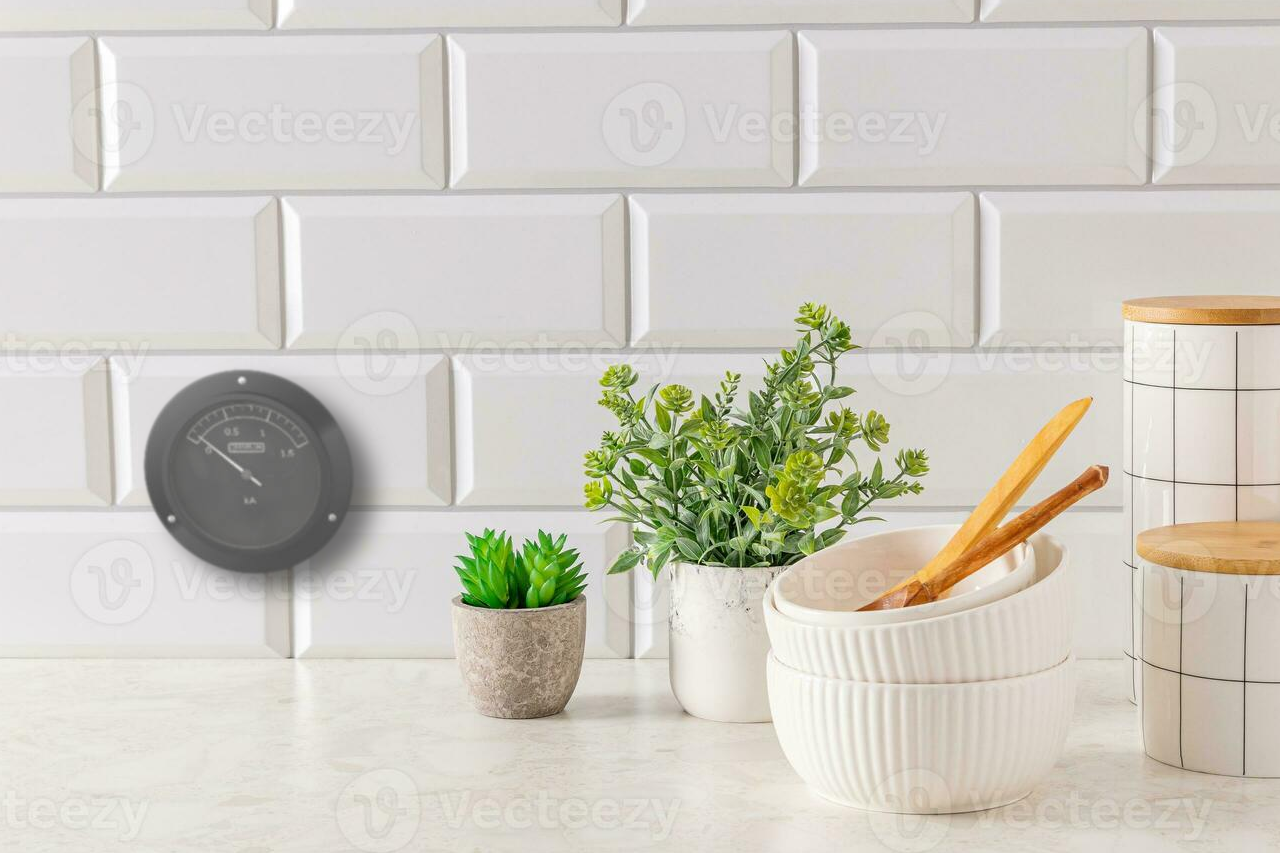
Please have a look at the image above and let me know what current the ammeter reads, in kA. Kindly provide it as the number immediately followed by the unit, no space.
0.1kA
